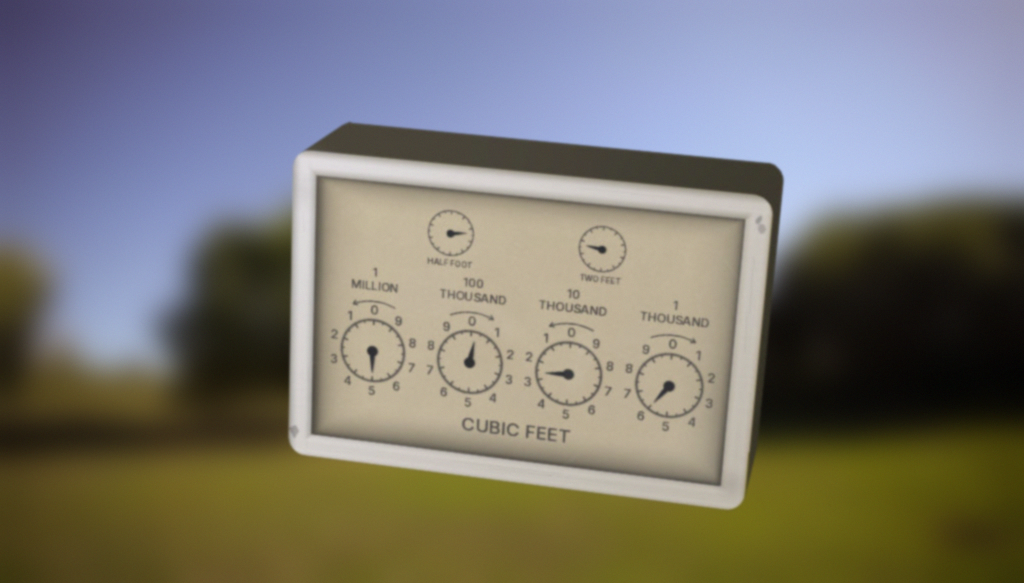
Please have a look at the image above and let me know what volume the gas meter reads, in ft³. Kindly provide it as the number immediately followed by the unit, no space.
502600ft³
